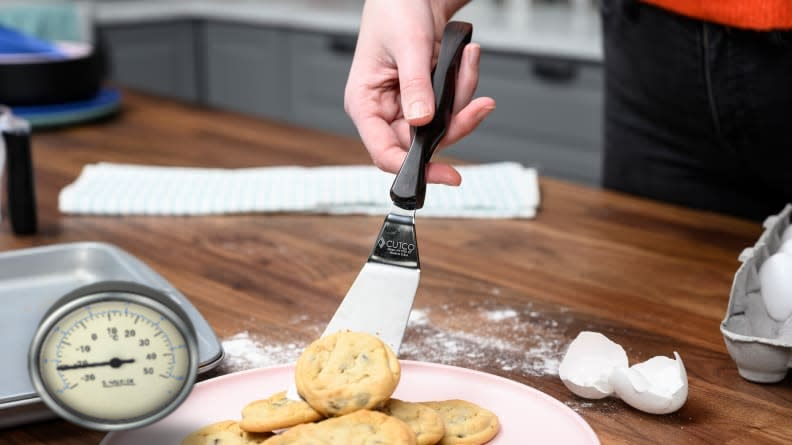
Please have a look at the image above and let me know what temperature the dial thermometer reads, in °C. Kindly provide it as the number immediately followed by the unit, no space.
-20°C
